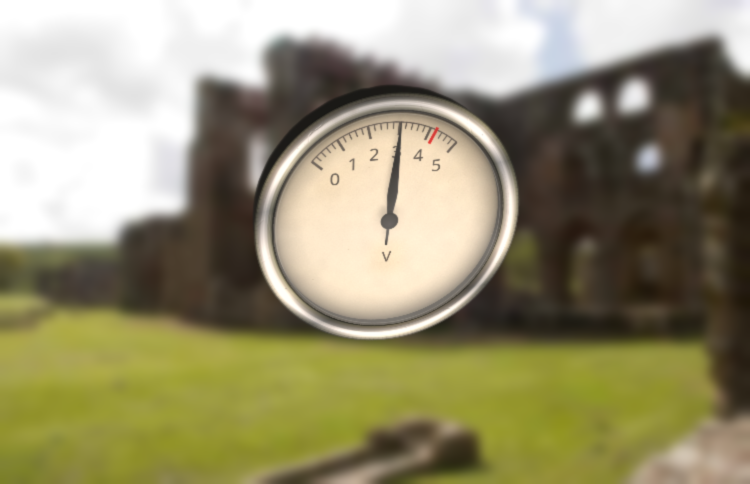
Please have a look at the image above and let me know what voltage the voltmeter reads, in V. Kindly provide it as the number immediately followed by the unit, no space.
3V
